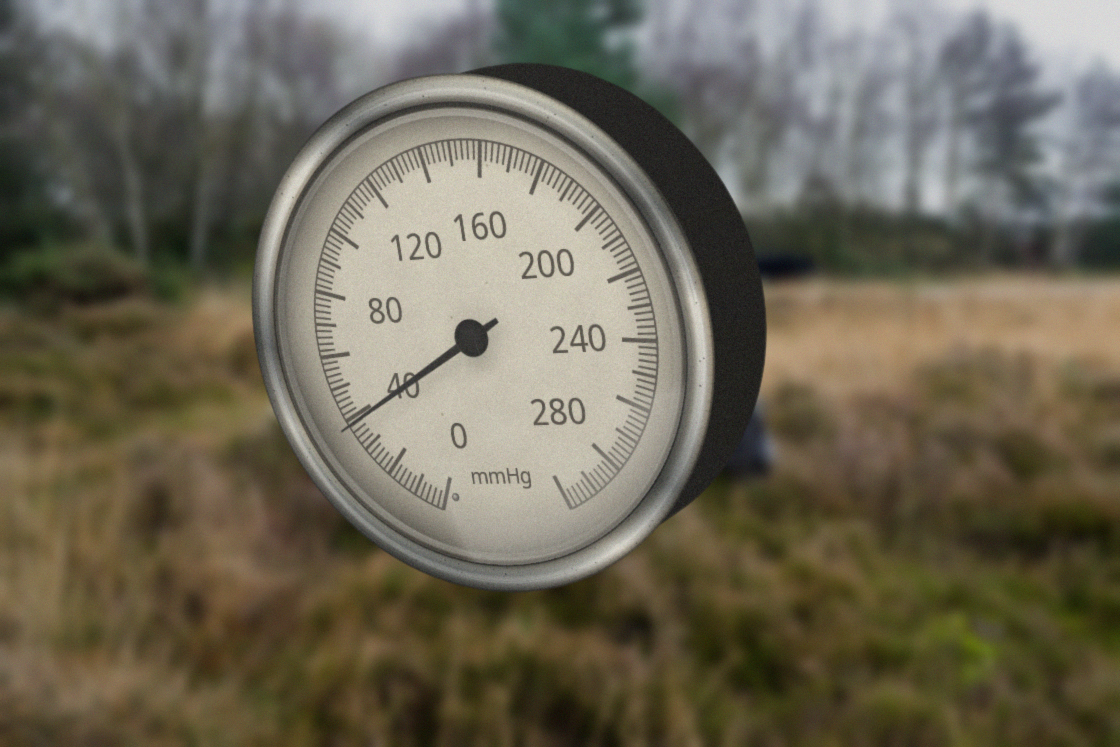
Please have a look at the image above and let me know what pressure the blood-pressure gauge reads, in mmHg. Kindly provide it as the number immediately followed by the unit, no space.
38mmHg
